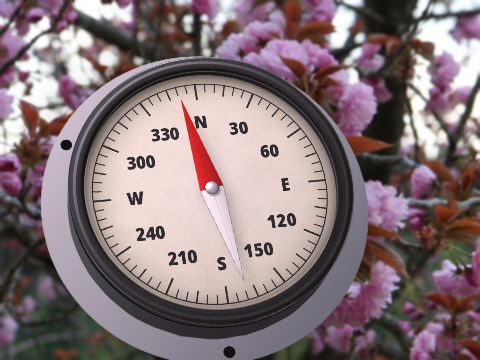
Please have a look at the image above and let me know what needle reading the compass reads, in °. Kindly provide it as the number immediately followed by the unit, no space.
350°
